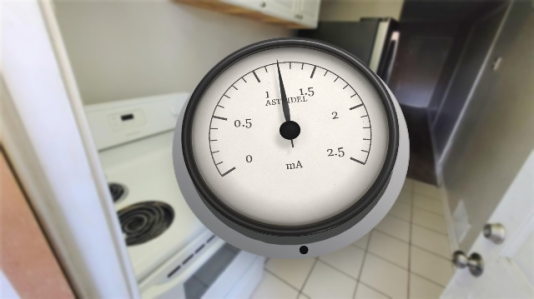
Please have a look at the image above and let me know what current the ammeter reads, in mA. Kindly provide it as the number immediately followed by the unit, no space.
1.2mA
